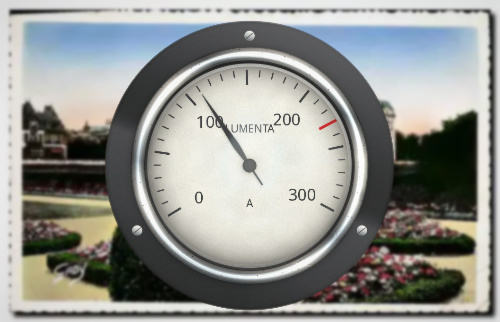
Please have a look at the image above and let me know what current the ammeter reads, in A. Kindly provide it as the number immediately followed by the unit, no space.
110A
